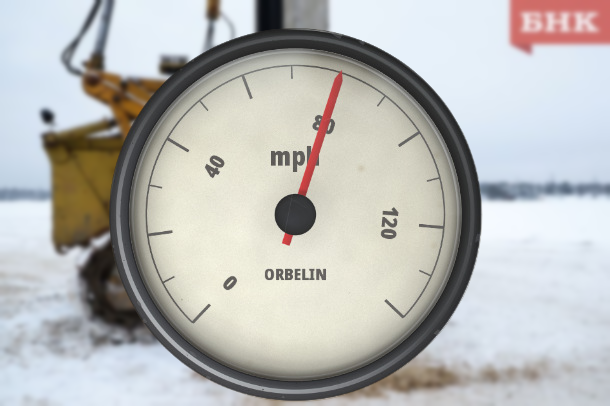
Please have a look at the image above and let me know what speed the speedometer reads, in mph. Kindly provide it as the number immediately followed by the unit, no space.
80mph
